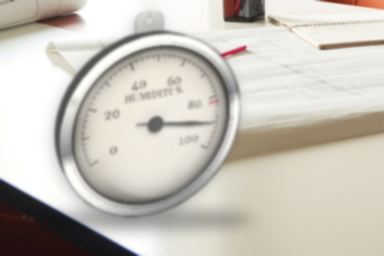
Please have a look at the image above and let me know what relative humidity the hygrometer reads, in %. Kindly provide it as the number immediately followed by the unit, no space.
90%
